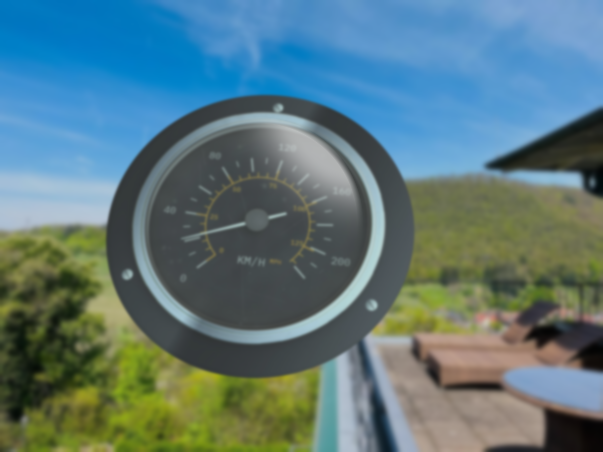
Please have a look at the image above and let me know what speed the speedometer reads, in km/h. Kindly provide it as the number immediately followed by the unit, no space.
20km/h
